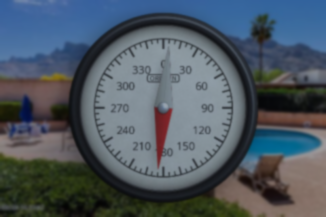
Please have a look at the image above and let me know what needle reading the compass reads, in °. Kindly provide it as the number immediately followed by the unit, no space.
185°
